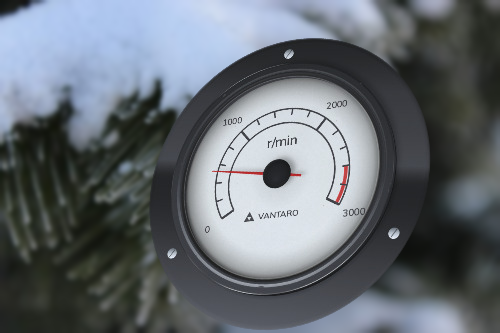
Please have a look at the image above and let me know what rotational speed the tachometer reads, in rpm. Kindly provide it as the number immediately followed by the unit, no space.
500rpm
